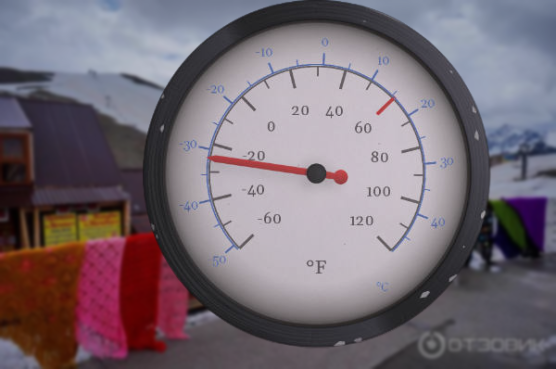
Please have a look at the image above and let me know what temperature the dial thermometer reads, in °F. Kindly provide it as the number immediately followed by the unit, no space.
-25°F
